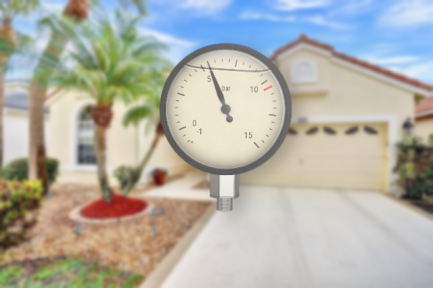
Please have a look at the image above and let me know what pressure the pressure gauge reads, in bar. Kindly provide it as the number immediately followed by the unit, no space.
5.5bar
